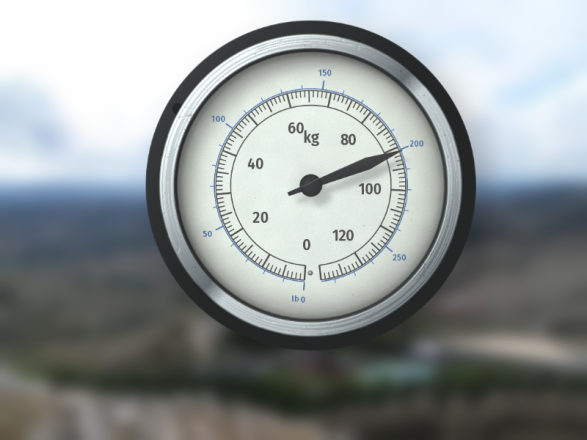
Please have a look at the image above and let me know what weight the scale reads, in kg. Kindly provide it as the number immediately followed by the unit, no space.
91kg
